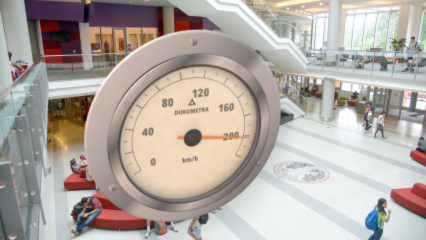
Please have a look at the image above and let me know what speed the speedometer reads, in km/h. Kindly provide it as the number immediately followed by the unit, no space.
200km/h
